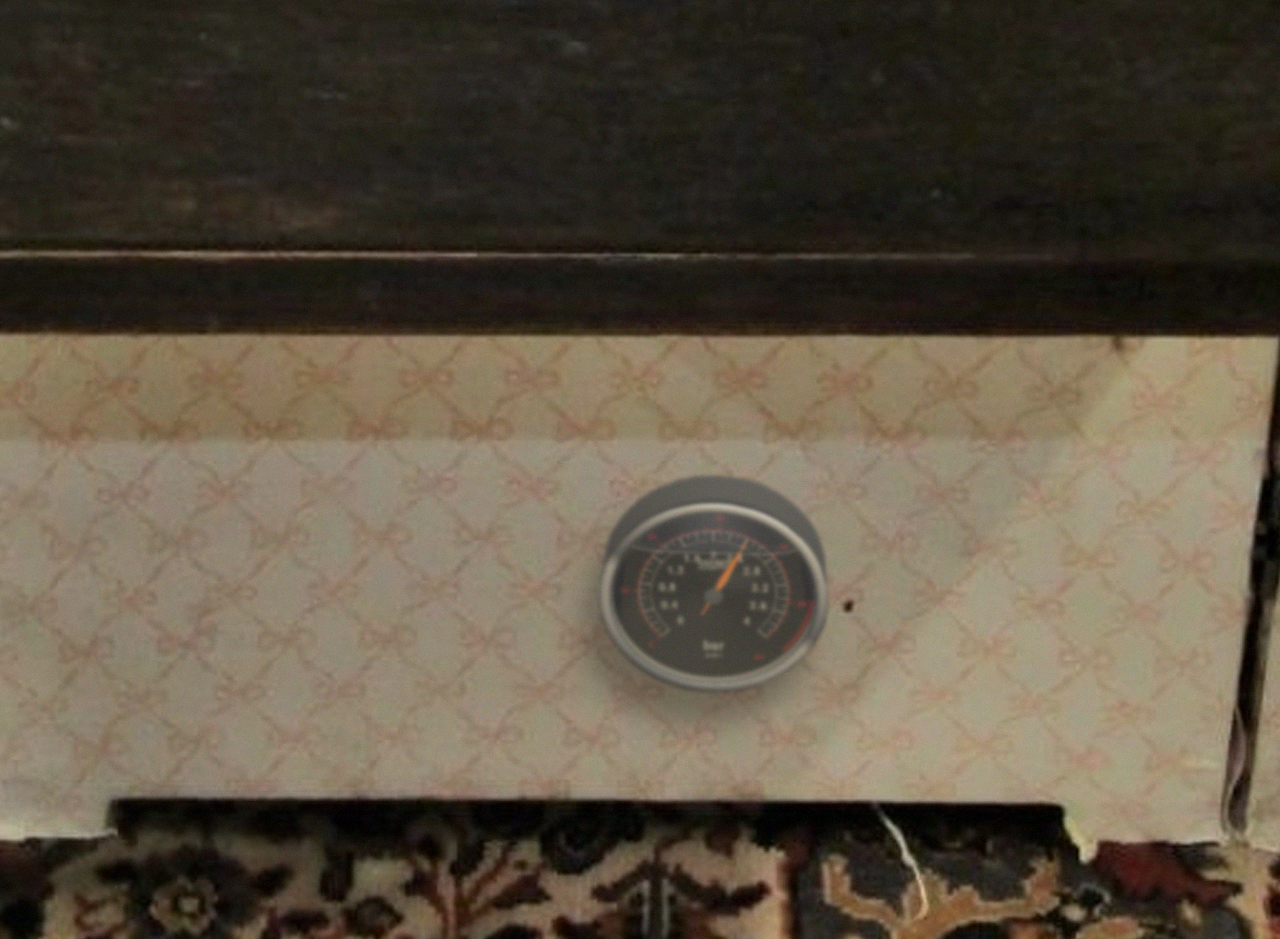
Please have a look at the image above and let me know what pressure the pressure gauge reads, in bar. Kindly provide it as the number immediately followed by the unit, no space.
2.4bar
